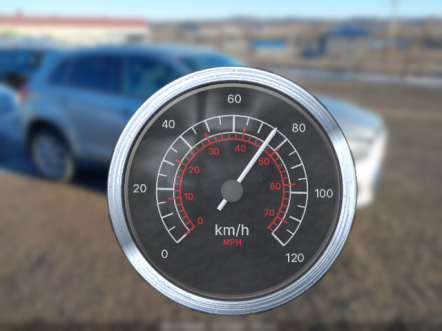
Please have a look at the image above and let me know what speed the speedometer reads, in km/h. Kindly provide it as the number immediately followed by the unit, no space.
75km/h
